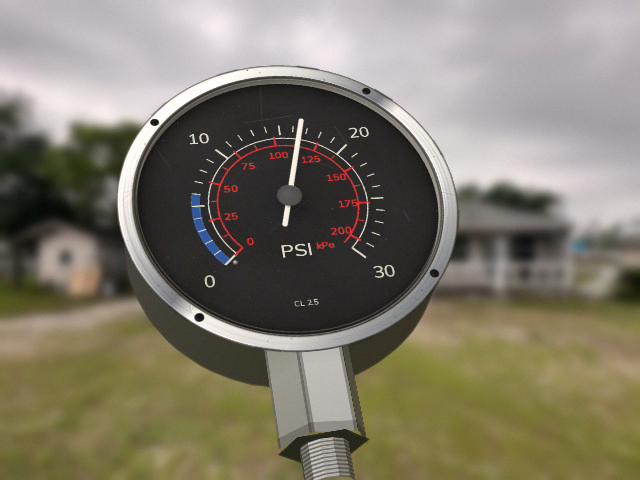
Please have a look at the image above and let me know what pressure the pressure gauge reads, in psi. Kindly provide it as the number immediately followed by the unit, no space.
16.5psi
